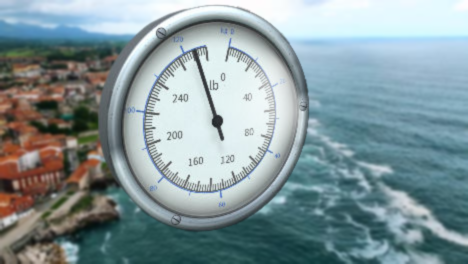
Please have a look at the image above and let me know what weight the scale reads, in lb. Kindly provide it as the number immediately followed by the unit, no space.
270lb
